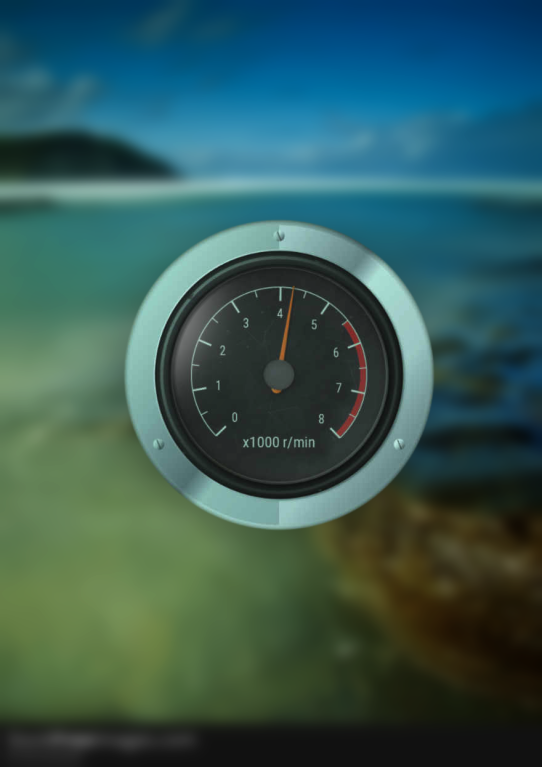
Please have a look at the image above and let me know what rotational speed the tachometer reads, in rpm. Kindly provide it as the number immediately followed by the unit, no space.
4250rpm
